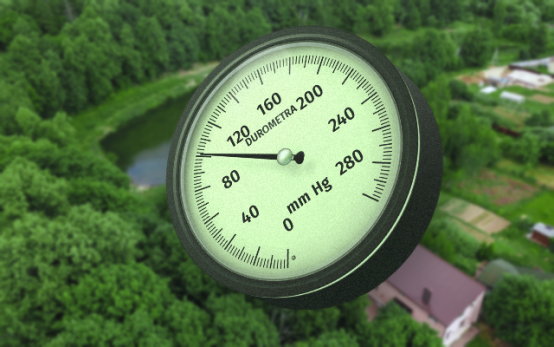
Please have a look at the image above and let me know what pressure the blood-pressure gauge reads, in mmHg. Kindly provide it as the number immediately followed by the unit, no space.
100mmHg
